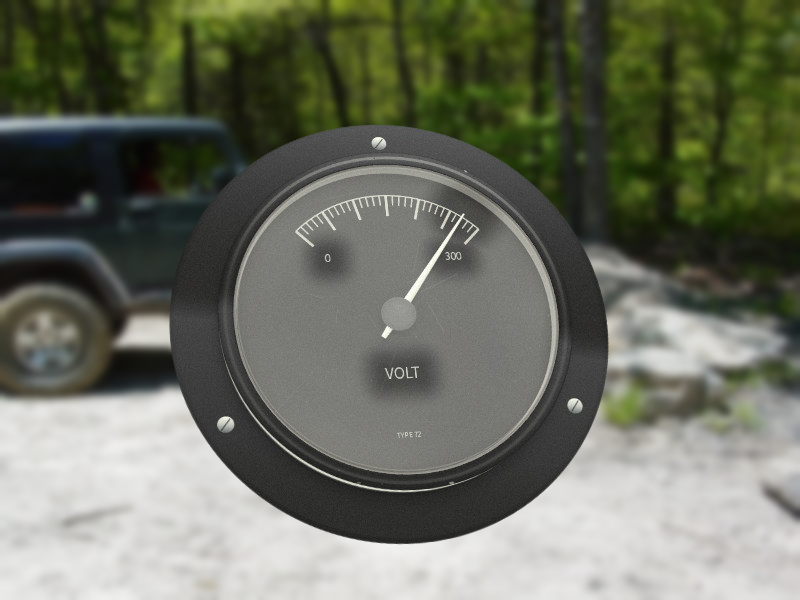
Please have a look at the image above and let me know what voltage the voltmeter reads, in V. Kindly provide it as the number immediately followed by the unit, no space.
270V
